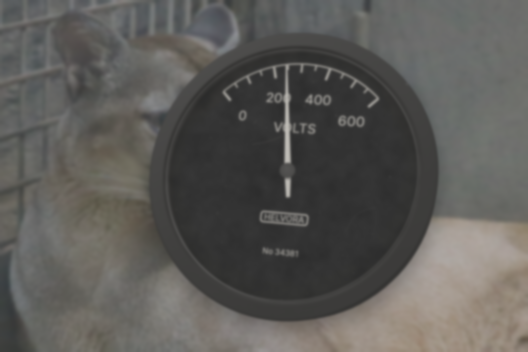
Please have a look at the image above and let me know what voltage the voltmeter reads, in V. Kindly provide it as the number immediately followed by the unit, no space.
250V
